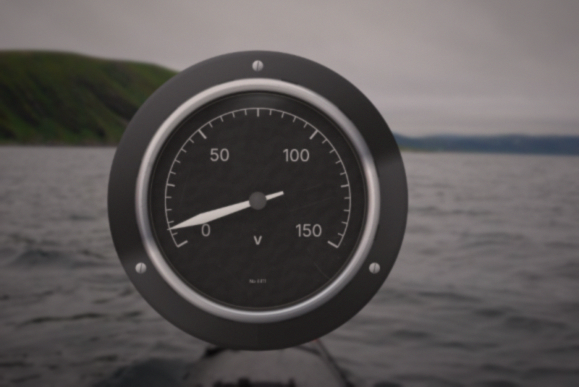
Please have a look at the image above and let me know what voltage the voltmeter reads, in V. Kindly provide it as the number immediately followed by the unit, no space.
7.5V
